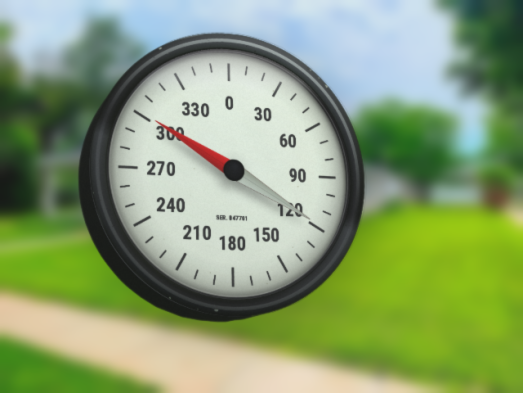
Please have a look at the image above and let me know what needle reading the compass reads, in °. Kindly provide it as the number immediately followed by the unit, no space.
300°
